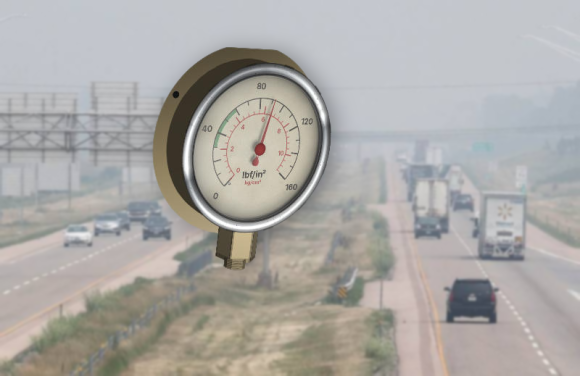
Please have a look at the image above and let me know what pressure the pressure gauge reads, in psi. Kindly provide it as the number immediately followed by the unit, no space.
90psi
